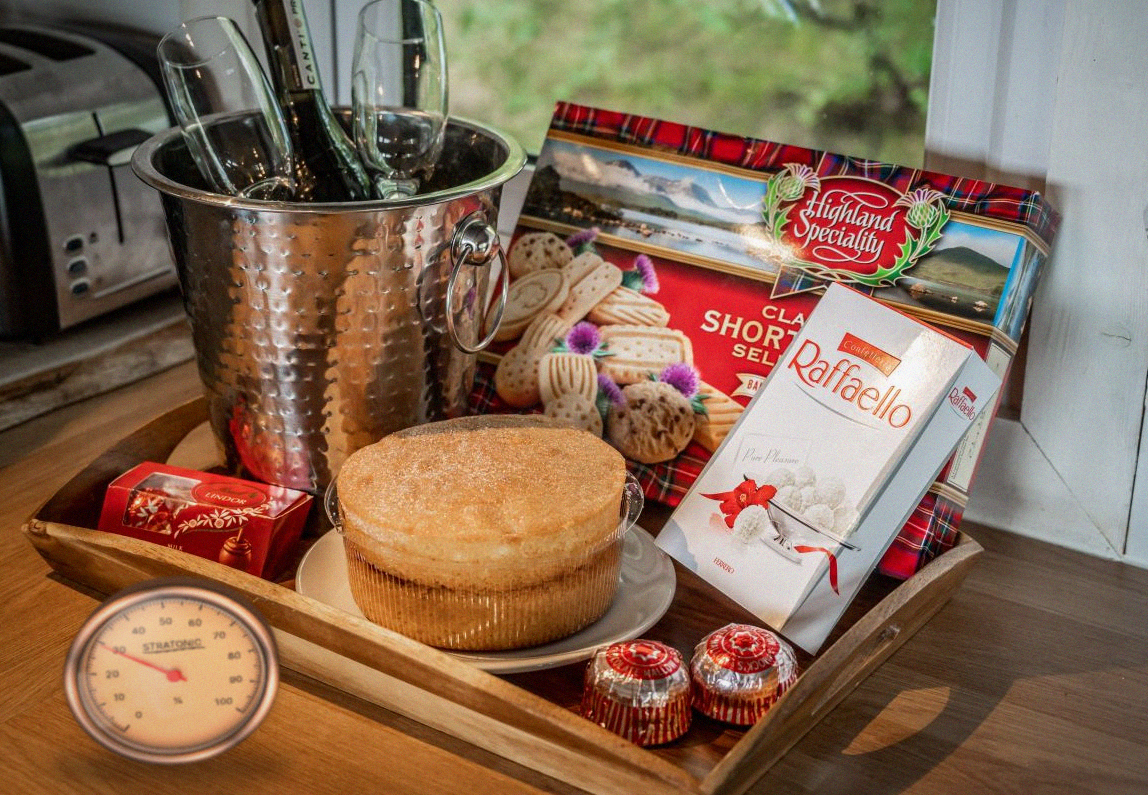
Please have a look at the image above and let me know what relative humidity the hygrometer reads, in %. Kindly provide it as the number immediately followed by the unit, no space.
30%
